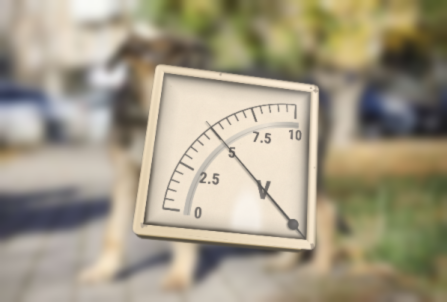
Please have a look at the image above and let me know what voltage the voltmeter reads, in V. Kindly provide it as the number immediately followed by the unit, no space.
5V
